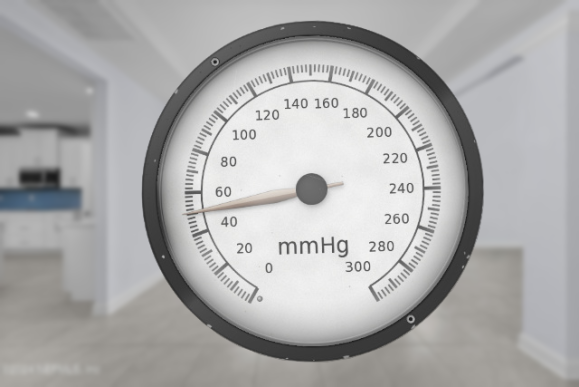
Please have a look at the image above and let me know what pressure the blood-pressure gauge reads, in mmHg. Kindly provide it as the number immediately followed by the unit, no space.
50mmHg
